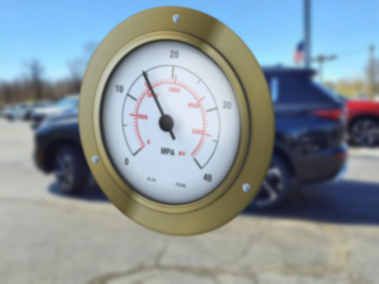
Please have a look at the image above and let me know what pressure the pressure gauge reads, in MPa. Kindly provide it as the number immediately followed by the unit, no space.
15MPa
